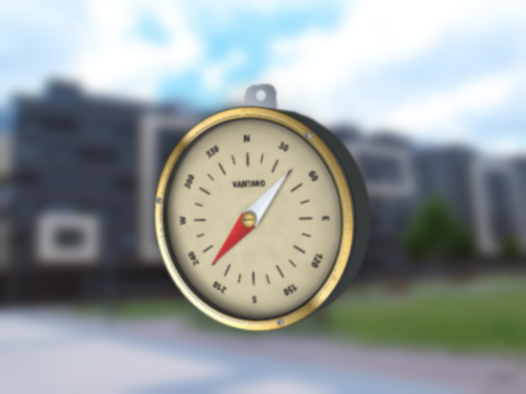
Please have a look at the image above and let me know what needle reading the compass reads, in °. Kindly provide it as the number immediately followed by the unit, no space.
225°
